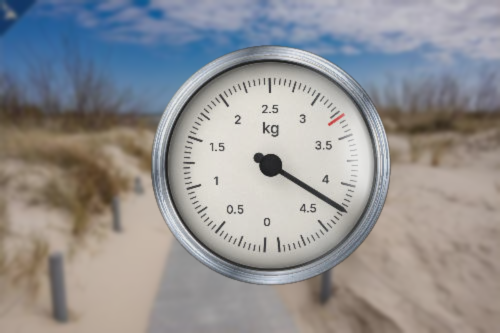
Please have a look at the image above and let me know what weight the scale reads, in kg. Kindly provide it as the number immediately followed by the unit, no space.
4.25kg
